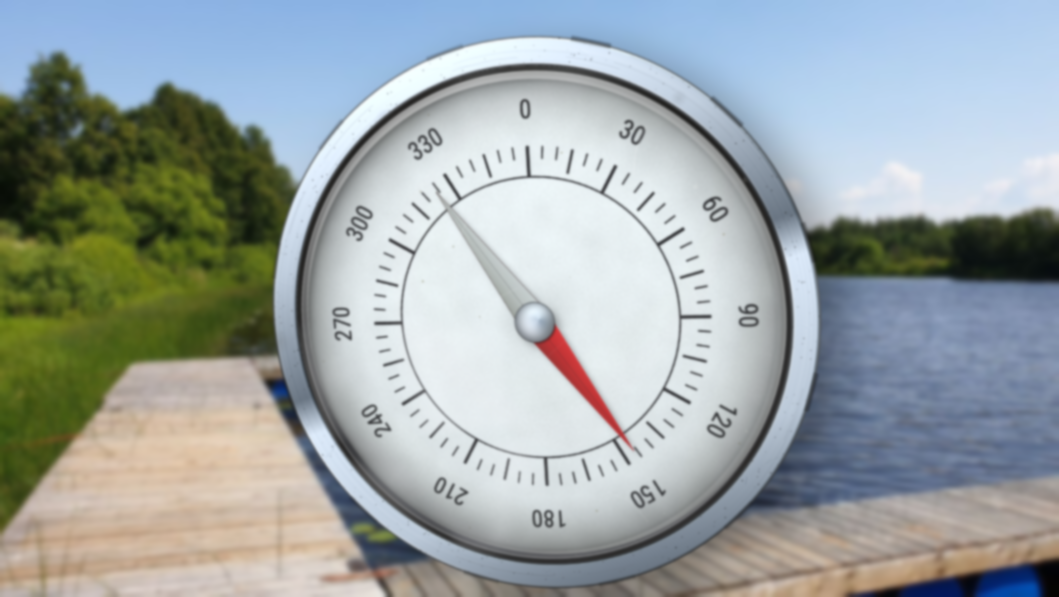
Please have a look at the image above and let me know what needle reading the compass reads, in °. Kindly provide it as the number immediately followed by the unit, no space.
145°
